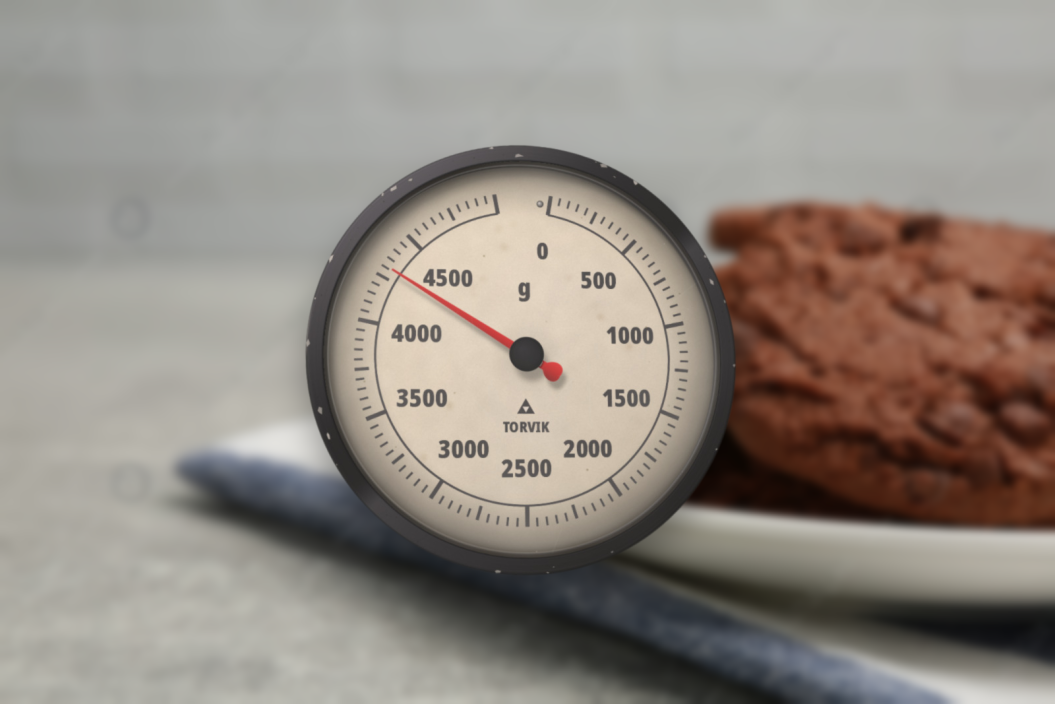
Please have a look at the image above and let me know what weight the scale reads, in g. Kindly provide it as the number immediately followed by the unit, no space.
4300g
